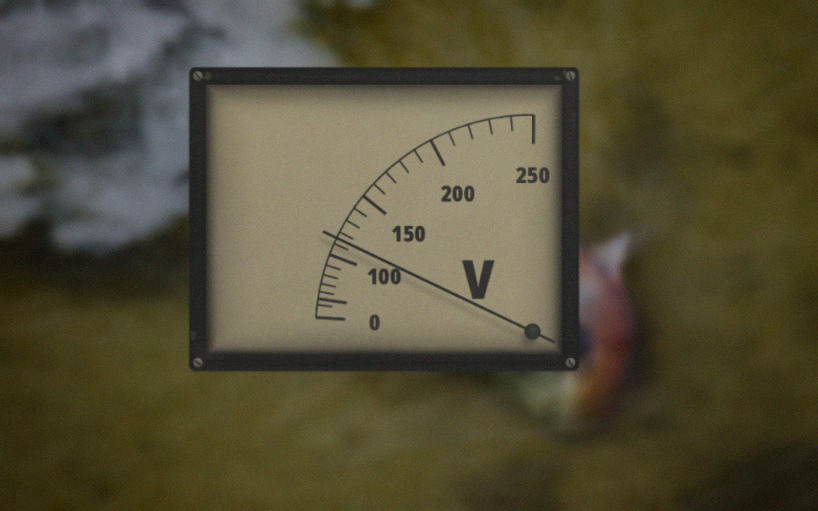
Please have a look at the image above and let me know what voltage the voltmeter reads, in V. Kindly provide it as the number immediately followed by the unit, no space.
115V
